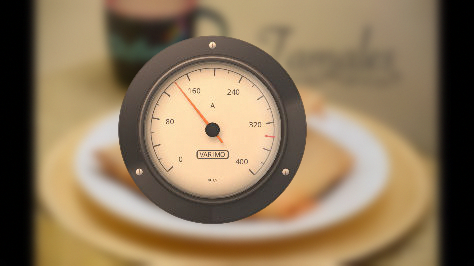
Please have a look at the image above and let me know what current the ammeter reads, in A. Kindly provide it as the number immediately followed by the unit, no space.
140A
